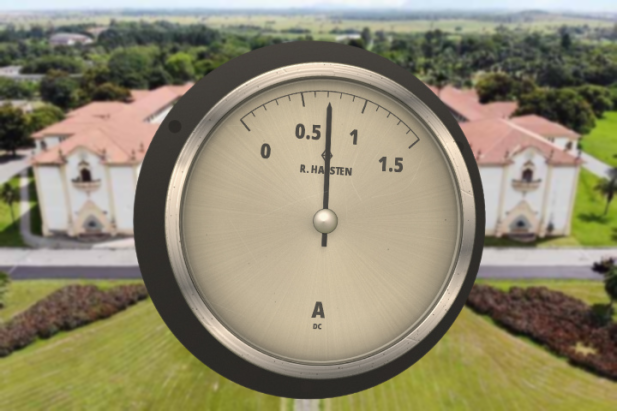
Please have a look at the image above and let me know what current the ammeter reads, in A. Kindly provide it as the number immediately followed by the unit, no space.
0.7A
